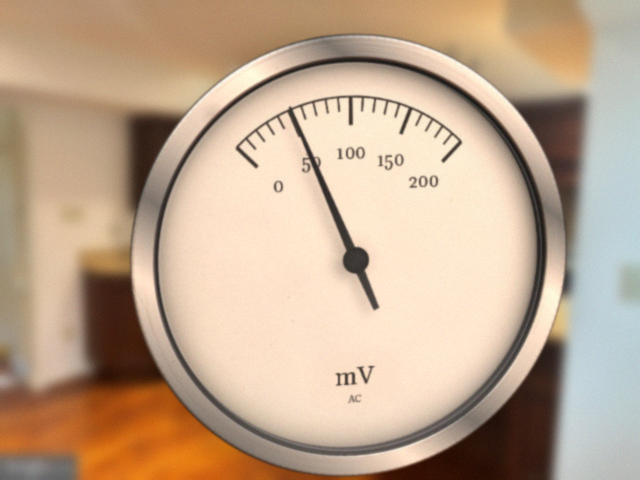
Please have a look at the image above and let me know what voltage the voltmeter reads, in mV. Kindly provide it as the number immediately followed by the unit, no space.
50mV
